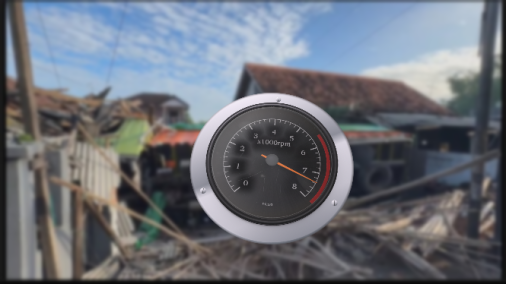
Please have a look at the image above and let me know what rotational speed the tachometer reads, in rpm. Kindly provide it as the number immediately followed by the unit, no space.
7400rpm
